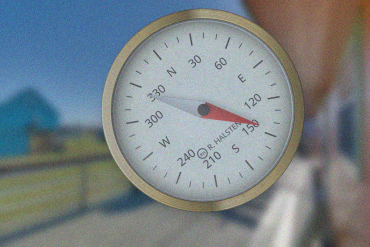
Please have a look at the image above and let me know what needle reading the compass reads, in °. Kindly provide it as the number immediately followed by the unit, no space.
145°
